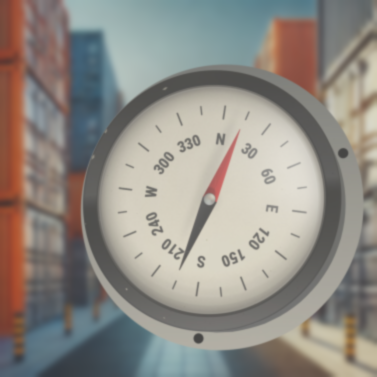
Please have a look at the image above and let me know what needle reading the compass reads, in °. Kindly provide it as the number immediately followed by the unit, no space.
15°
